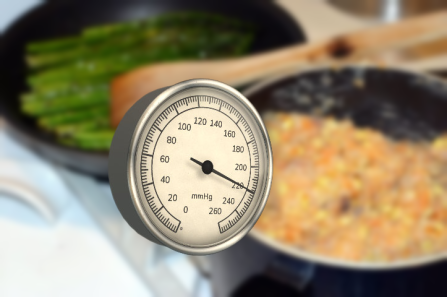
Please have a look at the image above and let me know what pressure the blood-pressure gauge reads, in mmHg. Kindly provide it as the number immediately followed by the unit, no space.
220mmHg
